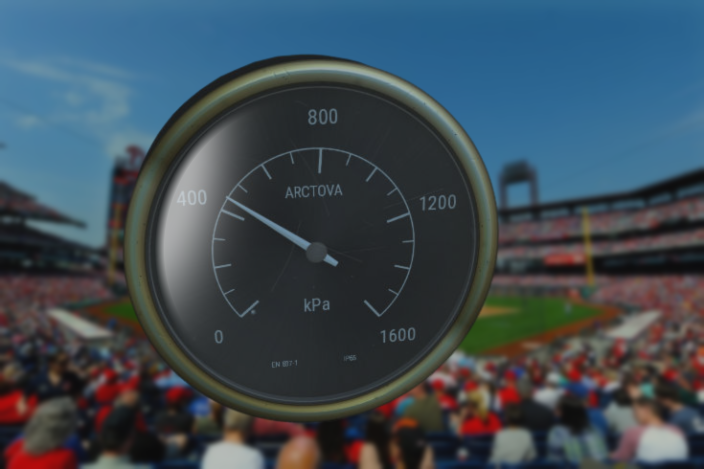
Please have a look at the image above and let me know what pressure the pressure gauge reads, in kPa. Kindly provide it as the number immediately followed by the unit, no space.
450kPa
